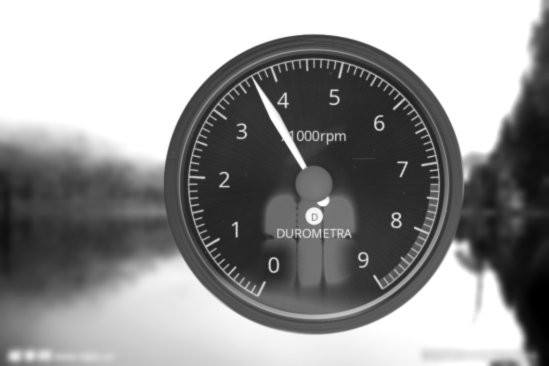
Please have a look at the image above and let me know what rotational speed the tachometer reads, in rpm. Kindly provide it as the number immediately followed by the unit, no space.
3700rpm
